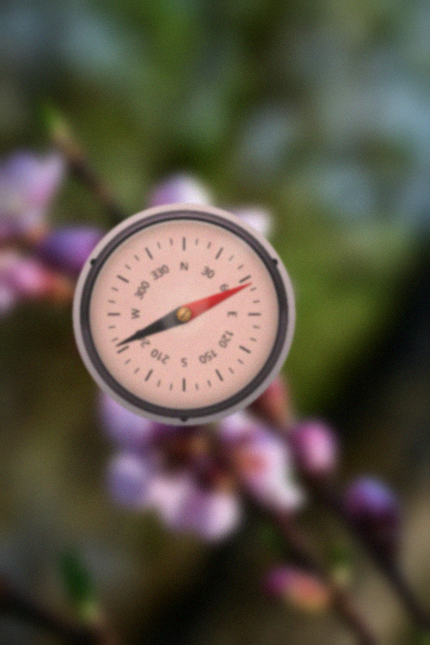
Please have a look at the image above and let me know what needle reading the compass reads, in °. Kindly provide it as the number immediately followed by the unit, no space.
65°
